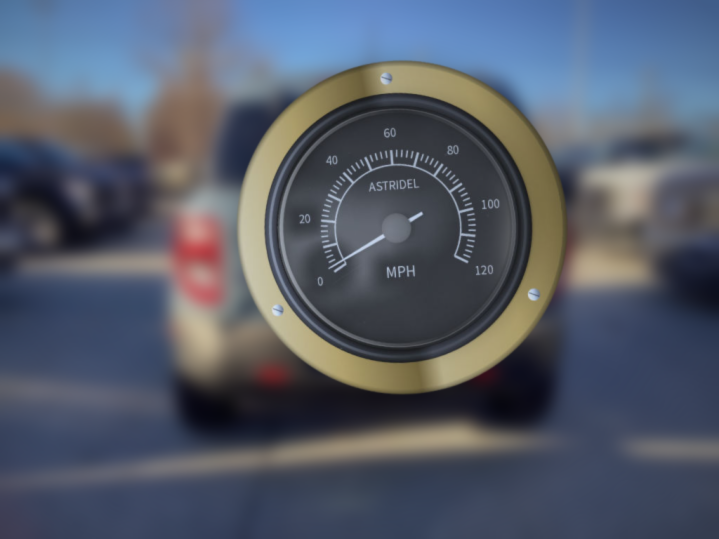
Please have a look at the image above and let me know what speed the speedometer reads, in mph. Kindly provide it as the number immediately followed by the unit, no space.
2mph
